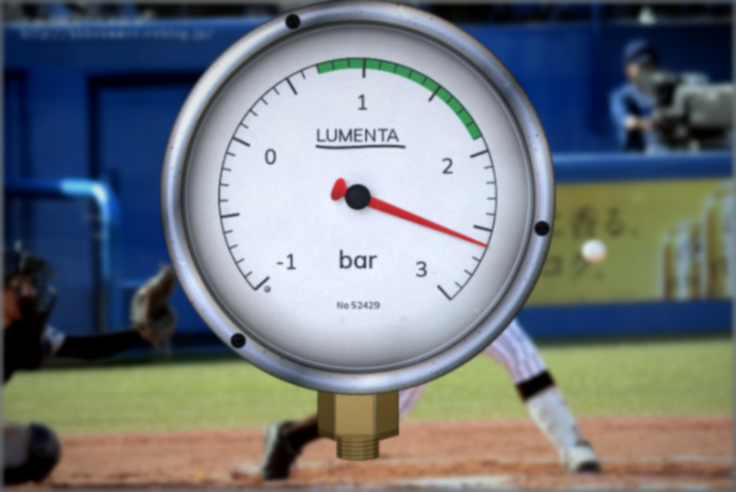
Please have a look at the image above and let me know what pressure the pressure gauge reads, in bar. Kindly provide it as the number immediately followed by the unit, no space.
2.6bar
